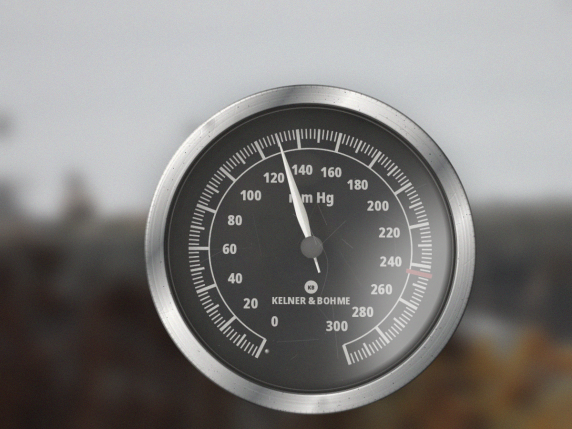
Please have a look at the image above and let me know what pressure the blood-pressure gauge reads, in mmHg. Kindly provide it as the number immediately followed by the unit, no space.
130mmHg
